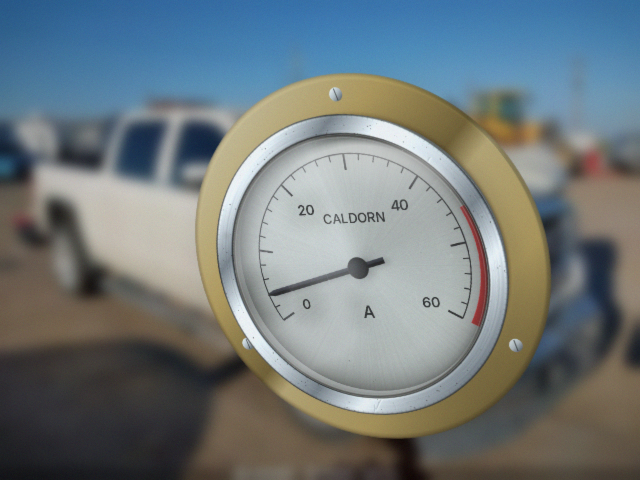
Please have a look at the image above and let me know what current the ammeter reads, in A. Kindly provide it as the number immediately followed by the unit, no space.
4A
